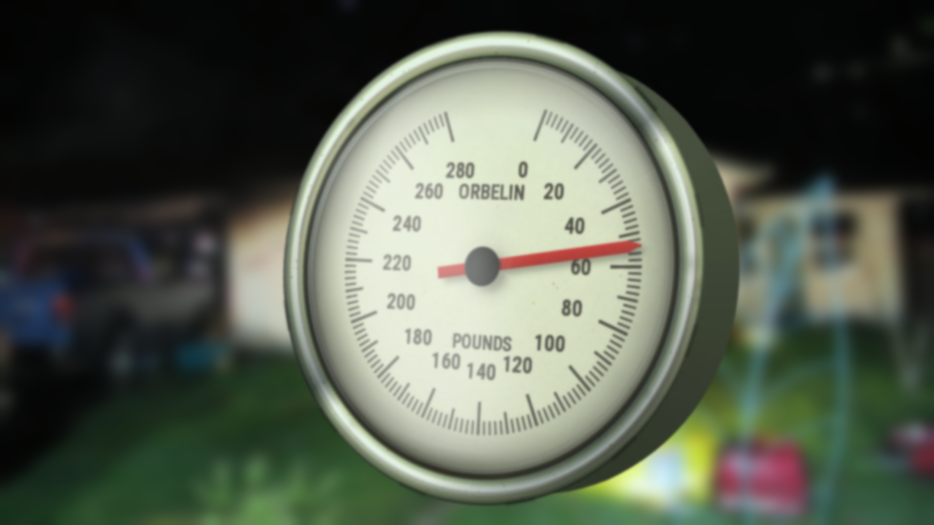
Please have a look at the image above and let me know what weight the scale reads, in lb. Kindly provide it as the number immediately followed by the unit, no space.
54lb
